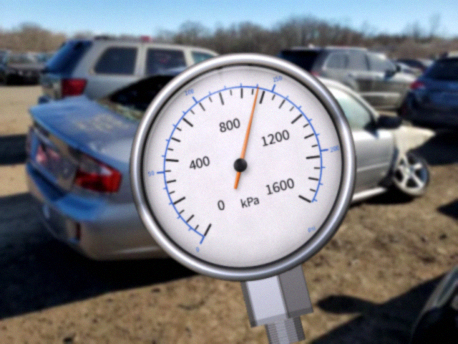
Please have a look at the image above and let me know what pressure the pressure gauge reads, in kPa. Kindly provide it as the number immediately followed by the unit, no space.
975kPa
